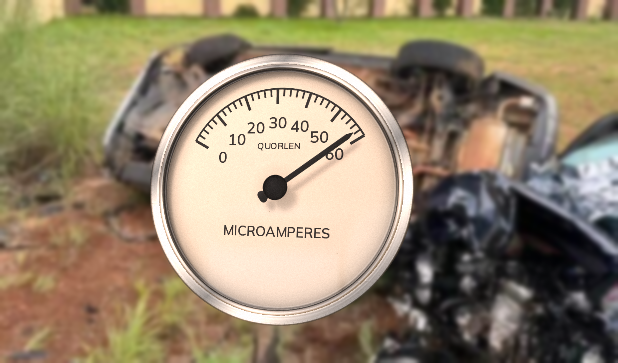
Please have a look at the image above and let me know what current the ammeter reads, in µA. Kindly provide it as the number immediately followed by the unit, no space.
58µA
